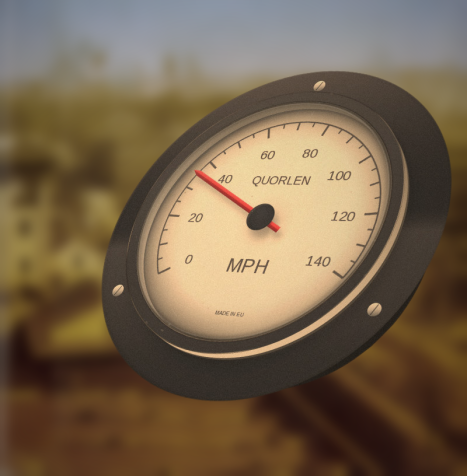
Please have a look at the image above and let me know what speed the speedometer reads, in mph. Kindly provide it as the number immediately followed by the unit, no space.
35mph
